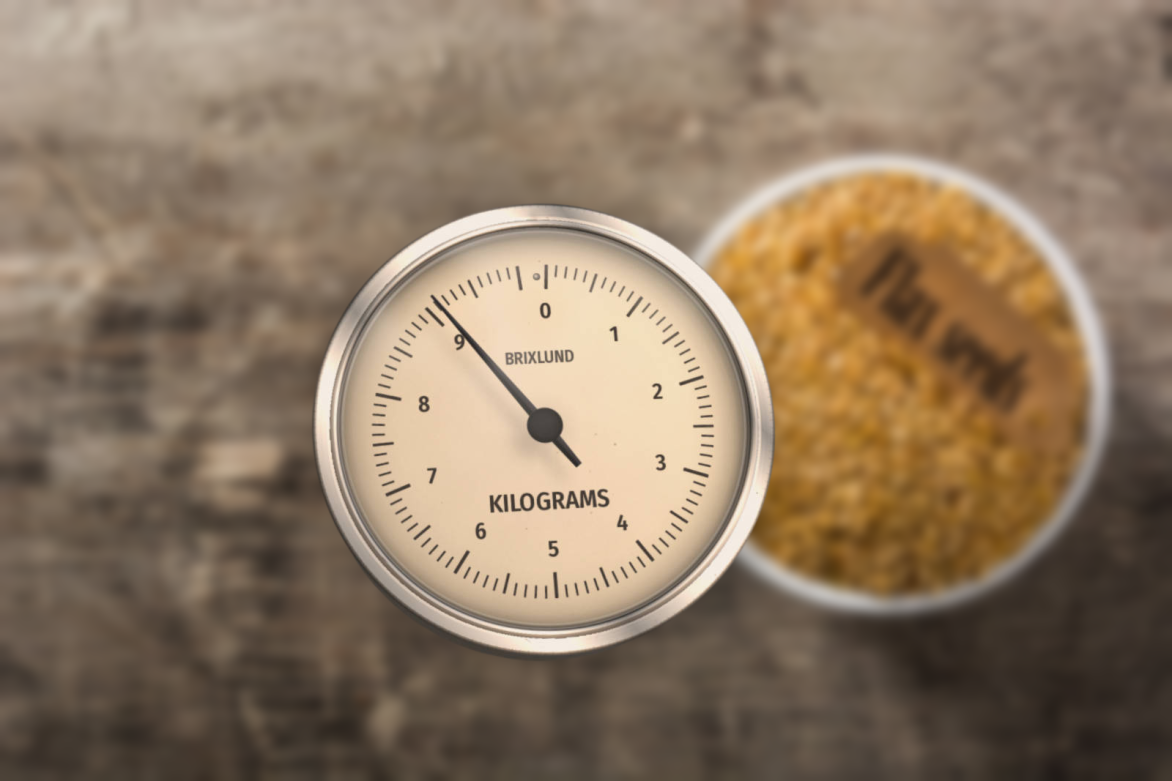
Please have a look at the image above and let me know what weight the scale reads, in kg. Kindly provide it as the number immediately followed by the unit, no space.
9.1kg
